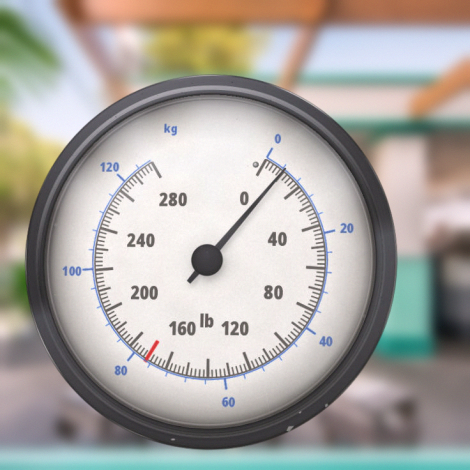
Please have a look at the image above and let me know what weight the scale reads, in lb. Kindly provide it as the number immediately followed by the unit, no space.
10lb
